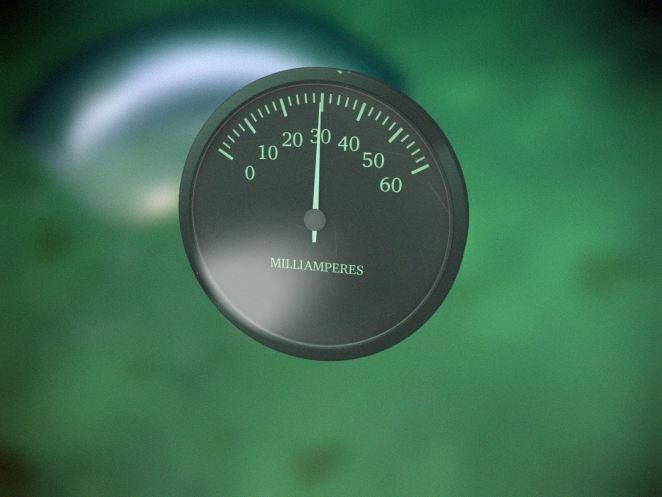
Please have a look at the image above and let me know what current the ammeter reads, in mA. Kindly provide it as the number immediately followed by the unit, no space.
30mA
